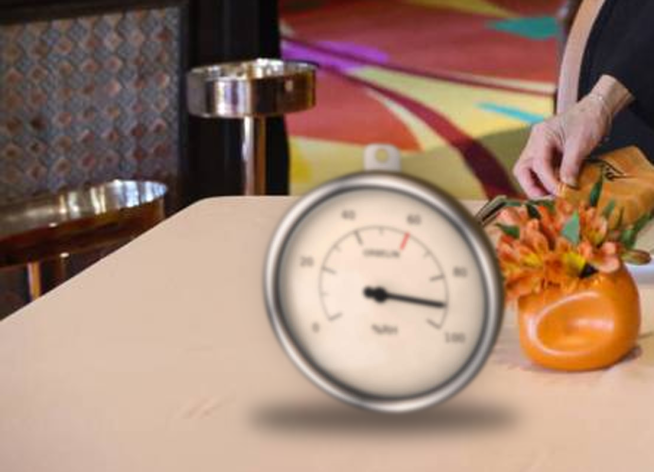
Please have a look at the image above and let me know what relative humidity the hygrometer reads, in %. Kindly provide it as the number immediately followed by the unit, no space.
90%
